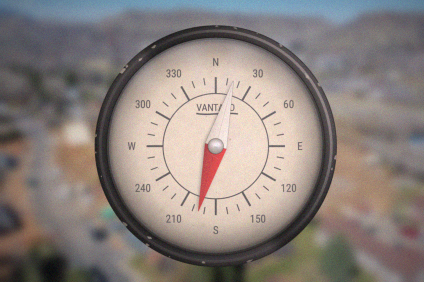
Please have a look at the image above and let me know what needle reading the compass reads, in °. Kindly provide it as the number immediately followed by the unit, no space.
195°
